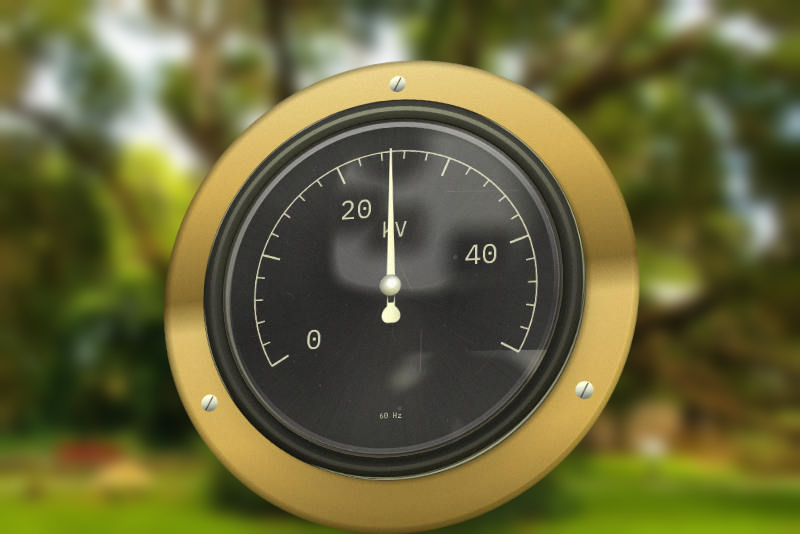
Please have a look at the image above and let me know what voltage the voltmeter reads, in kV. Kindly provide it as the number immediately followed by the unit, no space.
25kV
